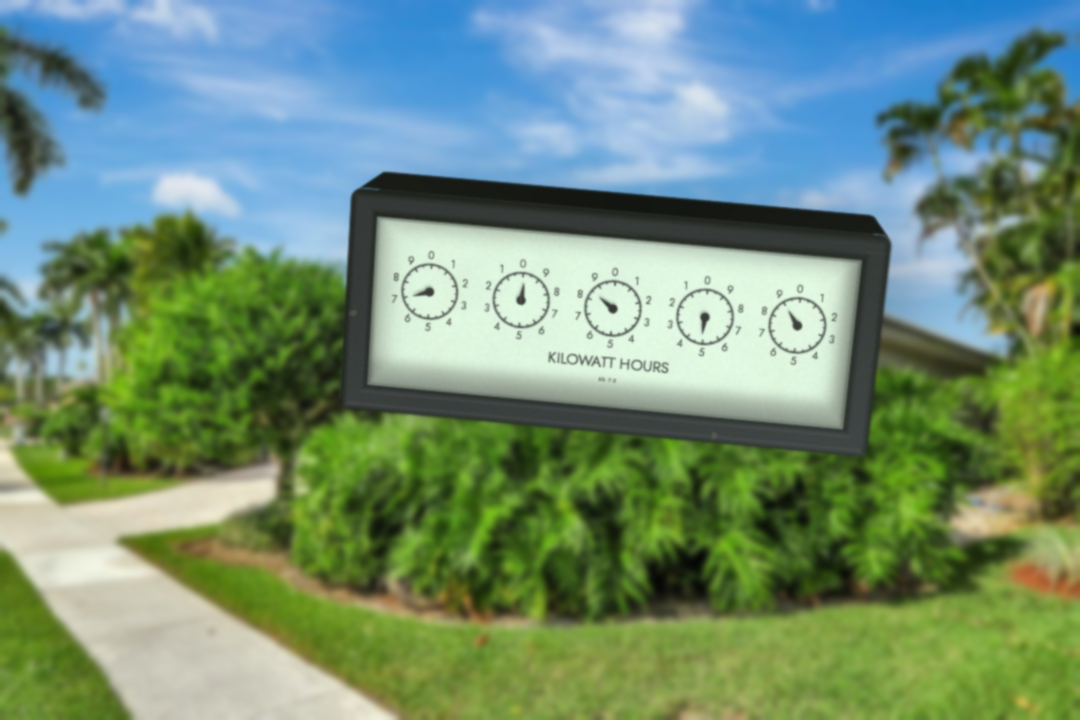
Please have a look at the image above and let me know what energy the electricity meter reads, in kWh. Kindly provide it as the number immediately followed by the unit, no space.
69849kWh
